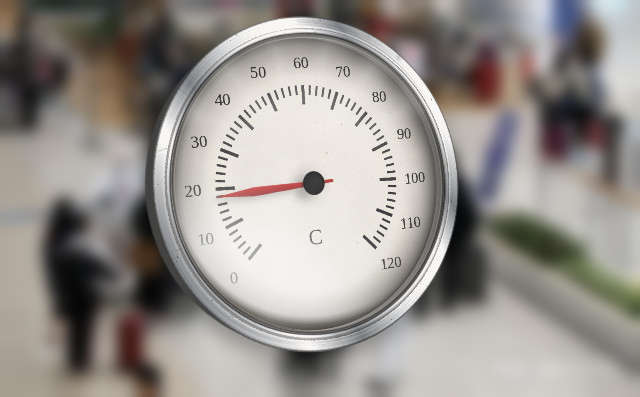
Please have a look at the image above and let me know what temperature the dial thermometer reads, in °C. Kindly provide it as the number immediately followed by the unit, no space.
18°C
